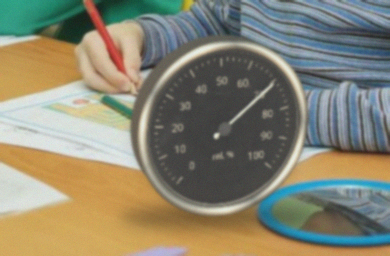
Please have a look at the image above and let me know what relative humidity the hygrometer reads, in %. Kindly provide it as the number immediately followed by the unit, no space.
70%
